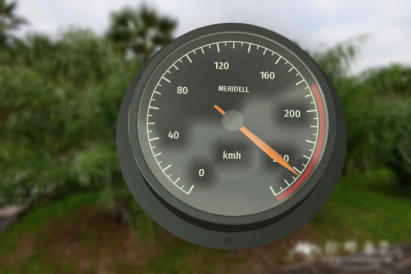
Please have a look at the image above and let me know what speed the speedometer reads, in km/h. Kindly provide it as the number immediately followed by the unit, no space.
242.5km/h
